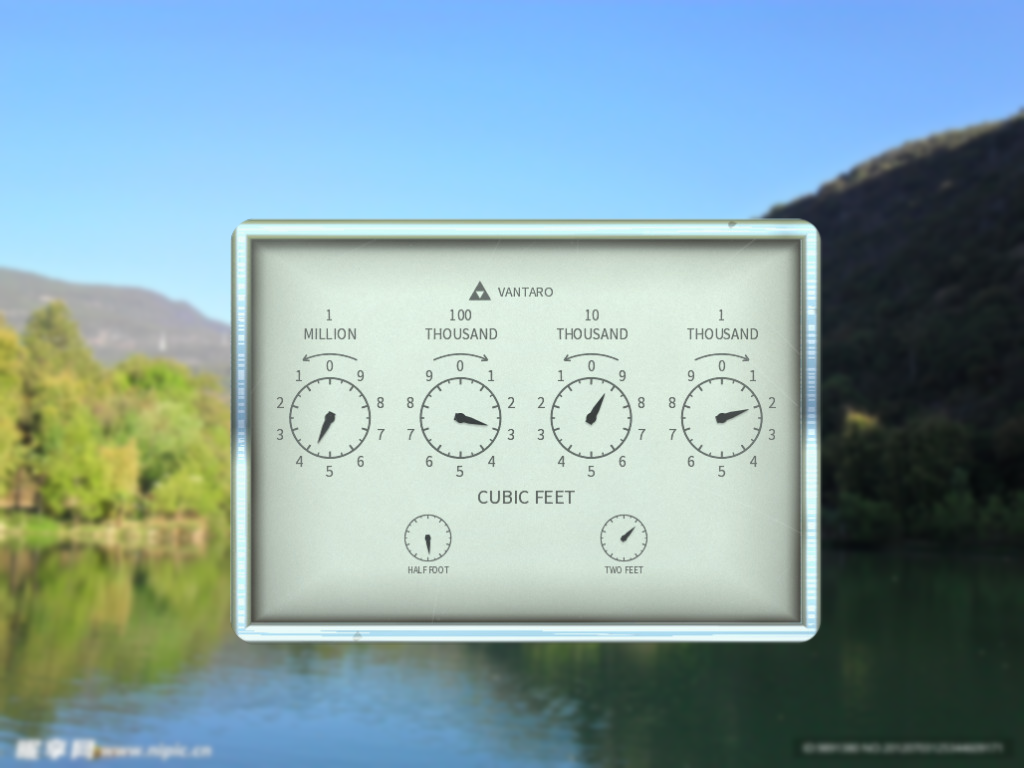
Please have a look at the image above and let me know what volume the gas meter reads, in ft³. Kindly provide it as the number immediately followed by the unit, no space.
429200ft³
